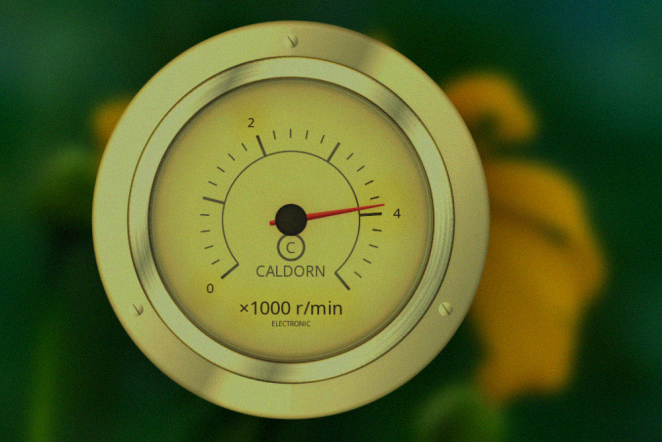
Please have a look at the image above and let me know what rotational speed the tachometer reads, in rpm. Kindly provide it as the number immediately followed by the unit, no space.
3900rpm
